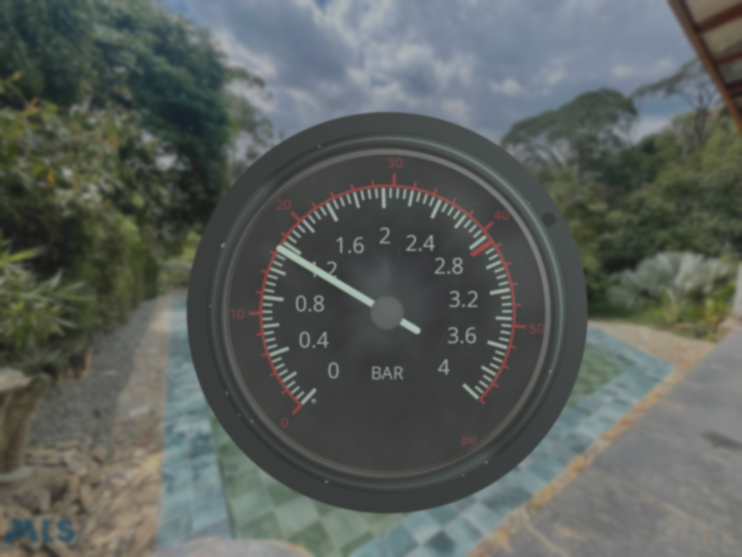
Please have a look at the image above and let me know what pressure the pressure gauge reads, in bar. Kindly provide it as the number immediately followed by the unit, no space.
1.15bar
